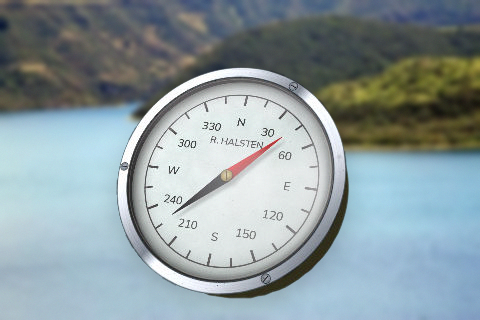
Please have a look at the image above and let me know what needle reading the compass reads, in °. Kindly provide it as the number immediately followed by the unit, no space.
45°
